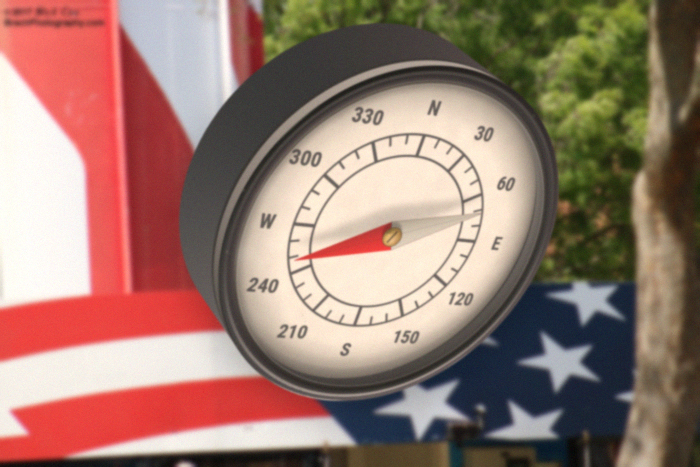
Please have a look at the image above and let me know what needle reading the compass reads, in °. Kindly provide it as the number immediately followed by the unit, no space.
250°
